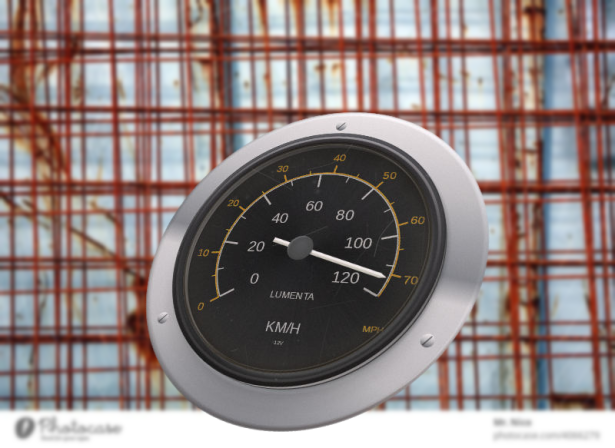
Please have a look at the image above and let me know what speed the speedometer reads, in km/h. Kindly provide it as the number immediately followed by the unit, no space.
115km/h
